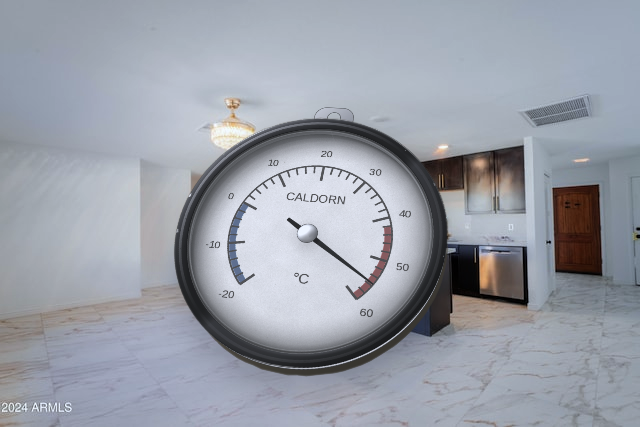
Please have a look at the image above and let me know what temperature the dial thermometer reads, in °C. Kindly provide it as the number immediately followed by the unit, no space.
56°C
